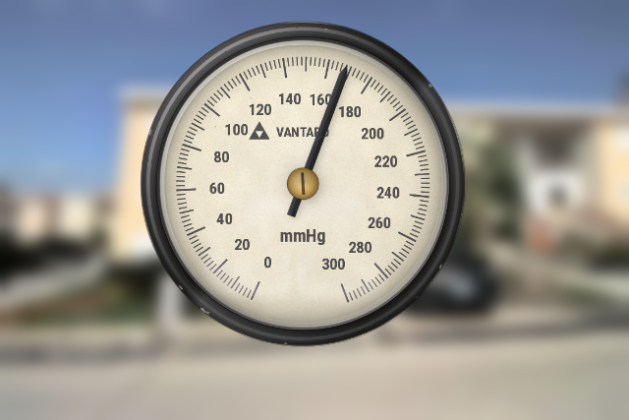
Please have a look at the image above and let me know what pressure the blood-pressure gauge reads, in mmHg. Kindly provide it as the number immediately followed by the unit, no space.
168mmHg
